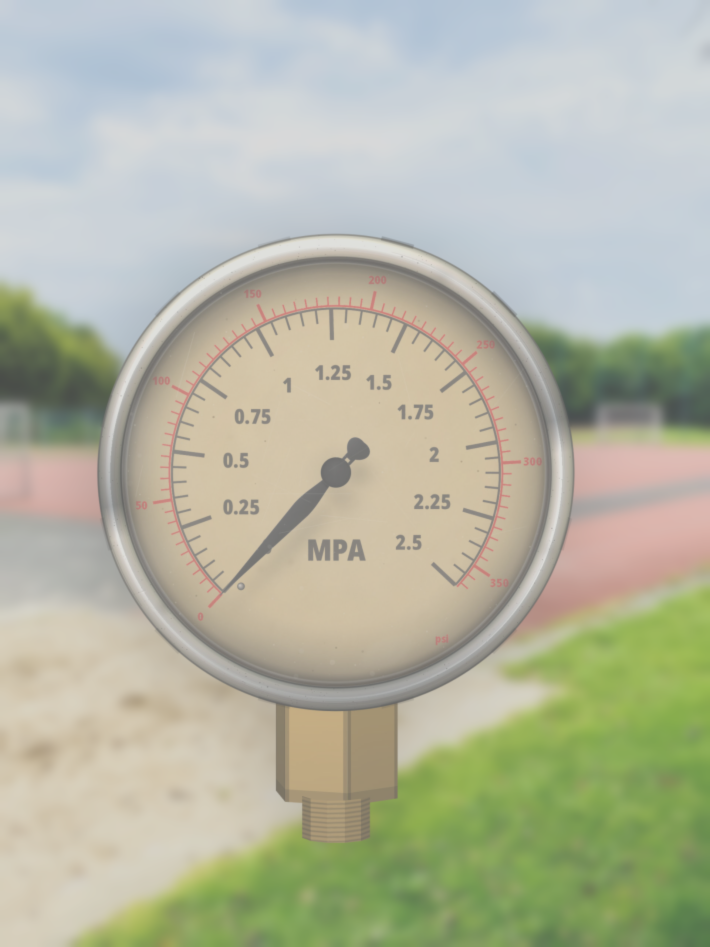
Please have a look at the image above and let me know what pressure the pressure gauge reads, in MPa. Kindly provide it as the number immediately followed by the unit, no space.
0MPa
